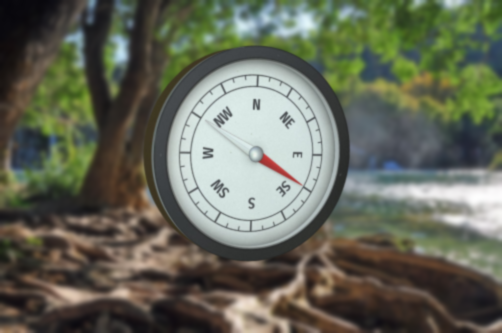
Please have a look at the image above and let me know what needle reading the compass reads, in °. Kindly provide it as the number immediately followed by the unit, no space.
120°
